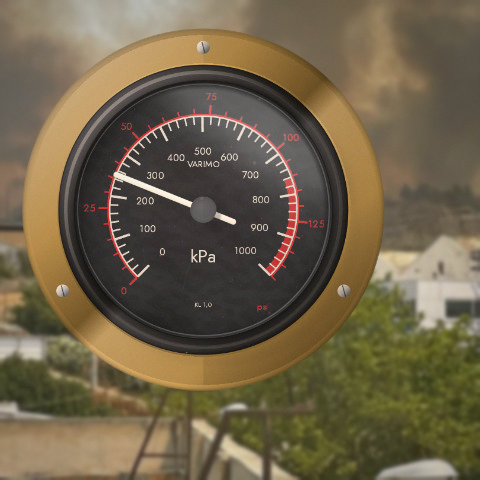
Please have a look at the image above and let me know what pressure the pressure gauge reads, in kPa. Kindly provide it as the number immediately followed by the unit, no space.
250kPa
